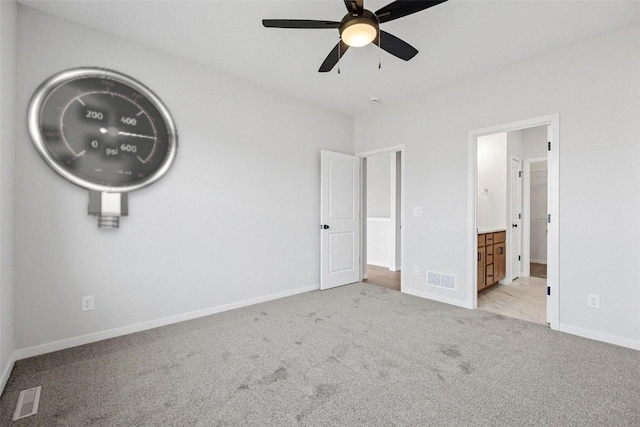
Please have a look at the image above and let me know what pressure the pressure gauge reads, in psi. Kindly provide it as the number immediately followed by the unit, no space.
500psi
